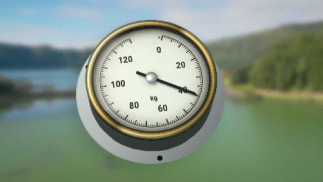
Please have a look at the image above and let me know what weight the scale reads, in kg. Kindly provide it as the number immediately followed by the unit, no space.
40kg
